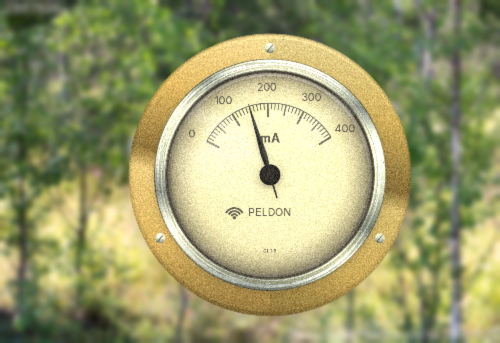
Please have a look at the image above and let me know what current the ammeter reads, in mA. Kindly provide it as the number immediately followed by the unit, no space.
150mA
